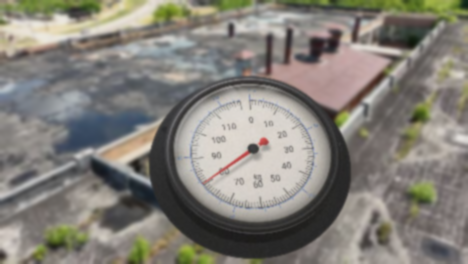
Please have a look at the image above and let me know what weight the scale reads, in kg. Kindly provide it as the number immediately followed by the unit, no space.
80kg
